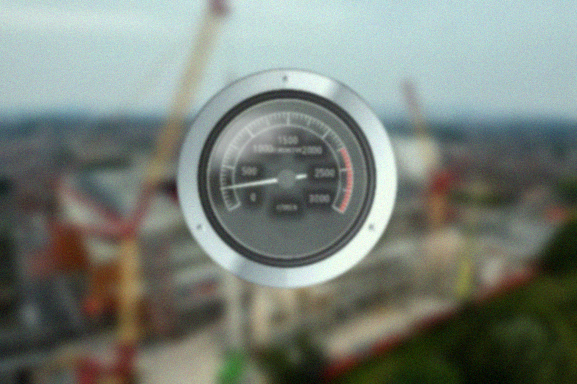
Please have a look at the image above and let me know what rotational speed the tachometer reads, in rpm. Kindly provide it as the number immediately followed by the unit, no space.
250rpm
